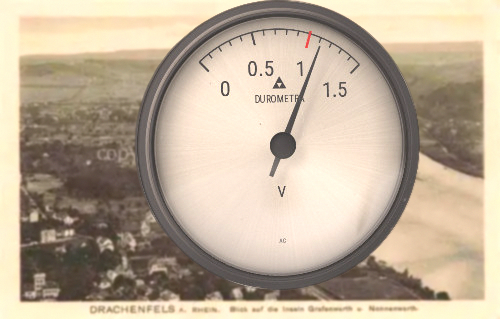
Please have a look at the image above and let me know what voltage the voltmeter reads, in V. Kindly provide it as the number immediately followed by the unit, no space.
1.1V
